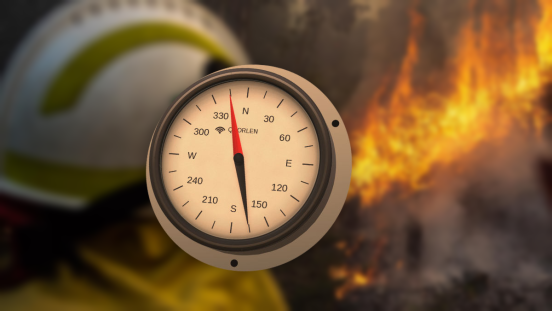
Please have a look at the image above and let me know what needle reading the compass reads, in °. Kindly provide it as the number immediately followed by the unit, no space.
345°
